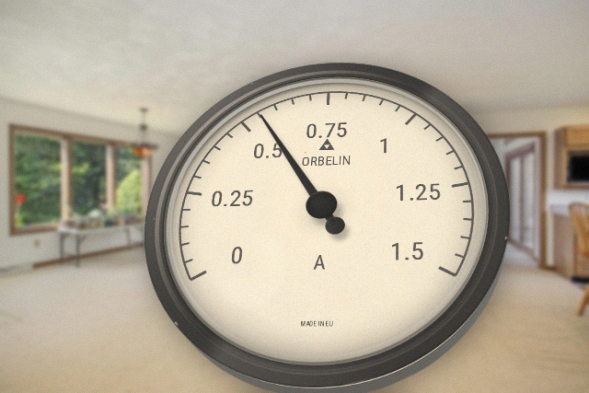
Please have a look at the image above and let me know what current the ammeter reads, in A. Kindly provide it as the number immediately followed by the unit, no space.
0.55A
